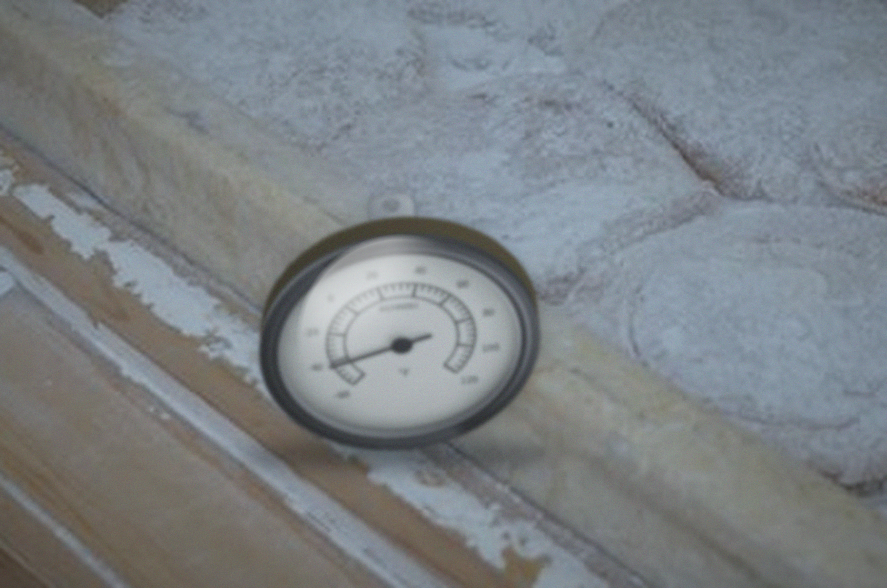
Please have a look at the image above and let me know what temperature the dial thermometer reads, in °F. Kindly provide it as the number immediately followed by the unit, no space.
-40°F
